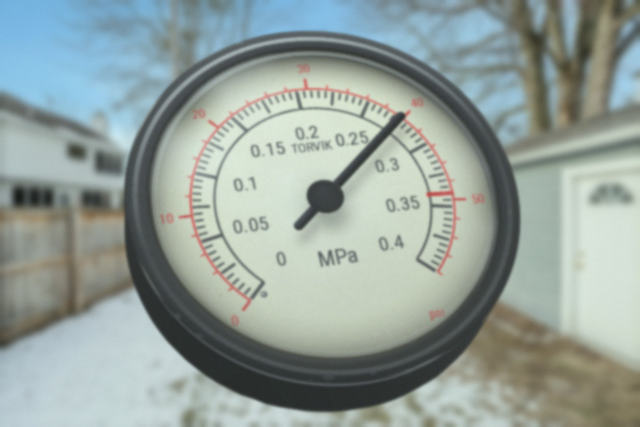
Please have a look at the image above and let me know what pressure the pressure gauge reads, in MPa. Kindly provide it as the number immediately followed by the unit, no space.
0.275MPa
